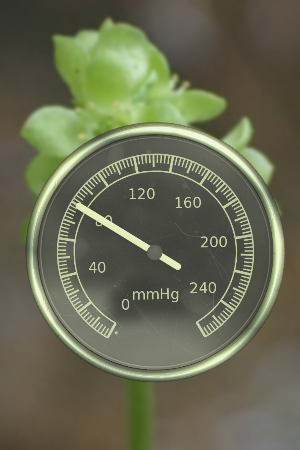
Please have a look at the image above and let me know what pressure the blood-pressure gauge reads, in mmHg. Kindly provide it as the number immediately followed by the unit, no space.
80mmHg
